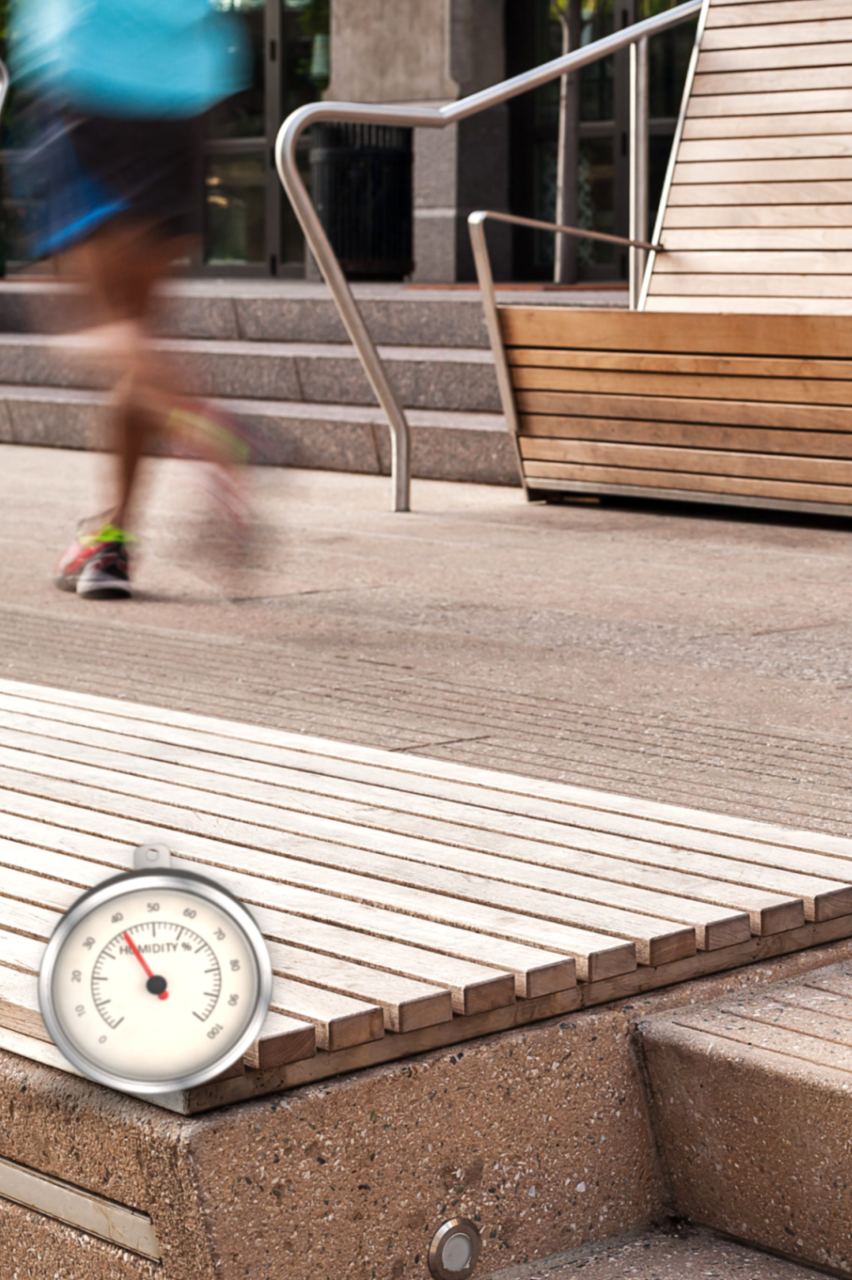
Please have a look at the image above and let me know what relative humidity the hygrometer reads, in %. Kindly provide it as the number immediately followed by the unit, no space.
40%
